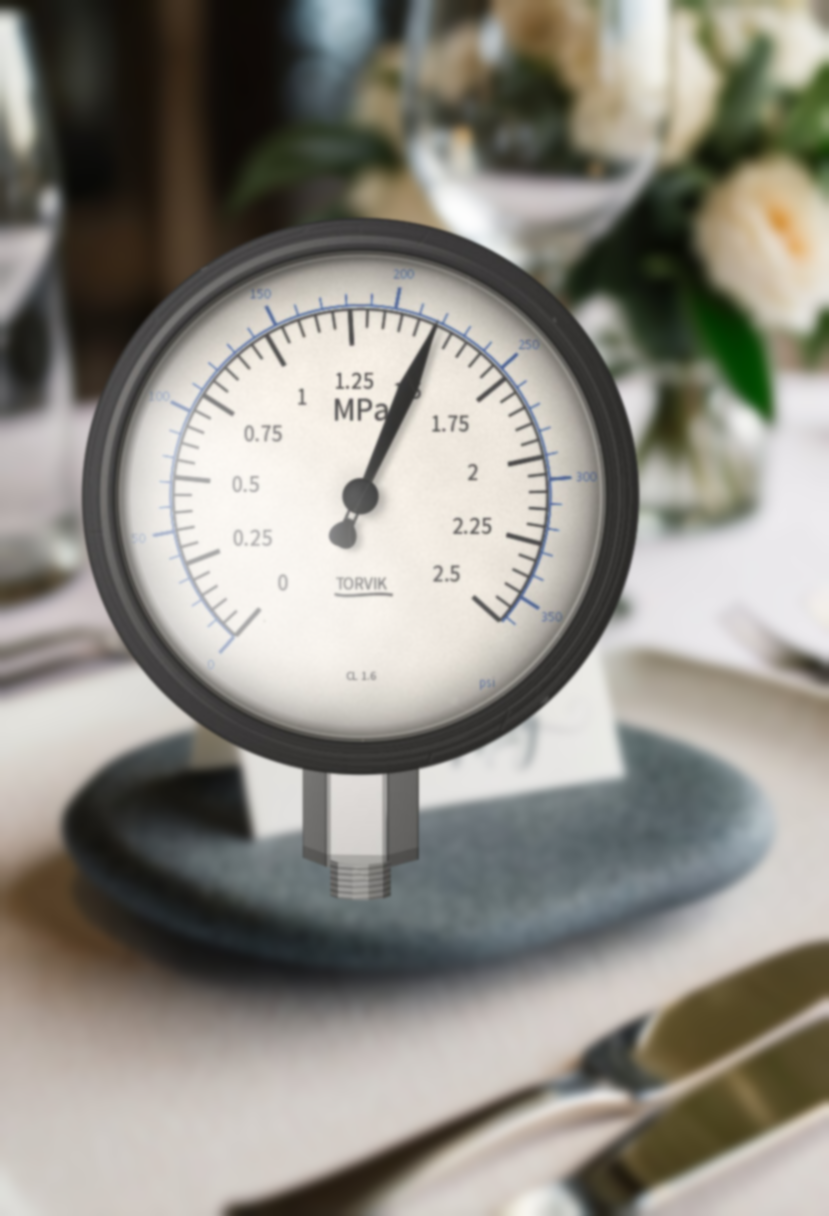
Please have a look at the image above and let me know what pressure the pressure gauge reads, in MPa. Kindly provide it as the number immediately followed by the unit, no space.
1.5MPa
